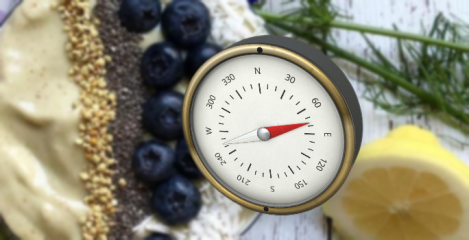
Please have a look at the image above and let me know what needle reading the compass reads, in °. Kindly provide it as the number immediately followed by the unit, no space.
75°
